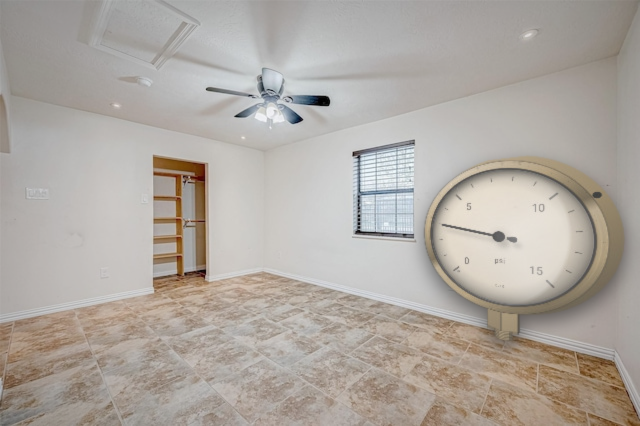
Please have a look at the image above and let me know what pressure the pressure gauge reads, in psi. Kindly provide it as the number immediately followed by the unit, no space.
3psi
